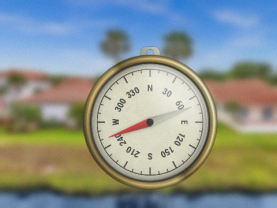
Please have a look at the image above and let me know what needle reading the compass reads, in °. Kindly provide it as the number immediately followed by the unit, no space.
250°
